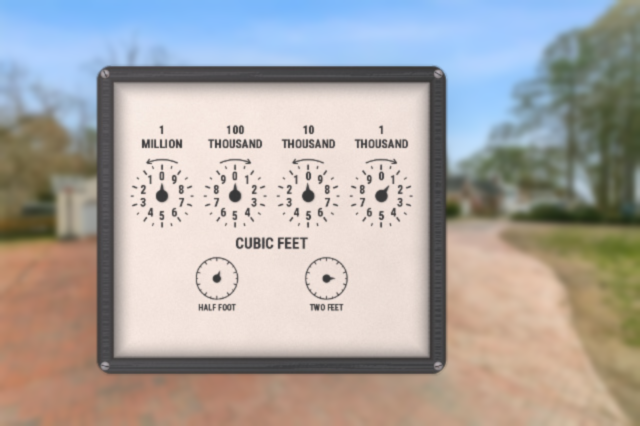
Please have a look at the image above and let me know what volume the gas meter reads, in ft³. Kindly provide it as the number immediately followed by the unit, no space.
100ft³
